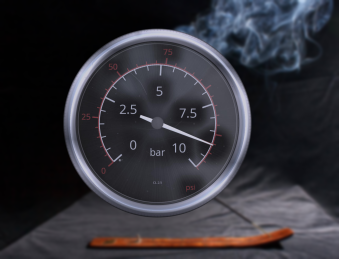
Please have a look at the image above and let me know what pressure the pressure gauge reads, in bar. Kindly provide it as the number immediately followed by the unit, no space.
9bar
